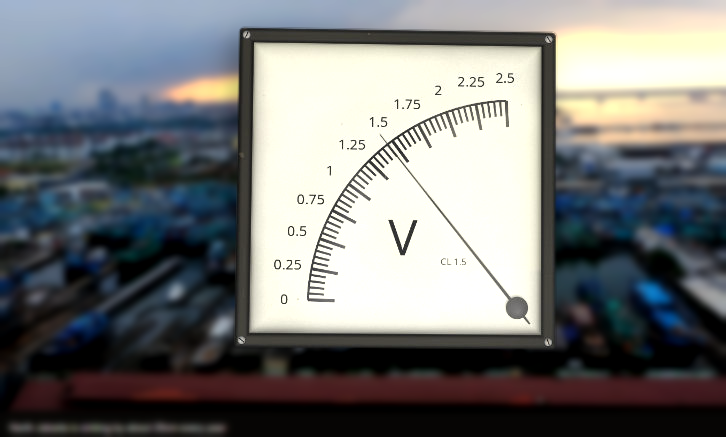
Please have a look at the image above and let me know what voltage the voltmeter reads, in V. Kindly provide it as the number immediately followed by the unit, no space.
1.45V
